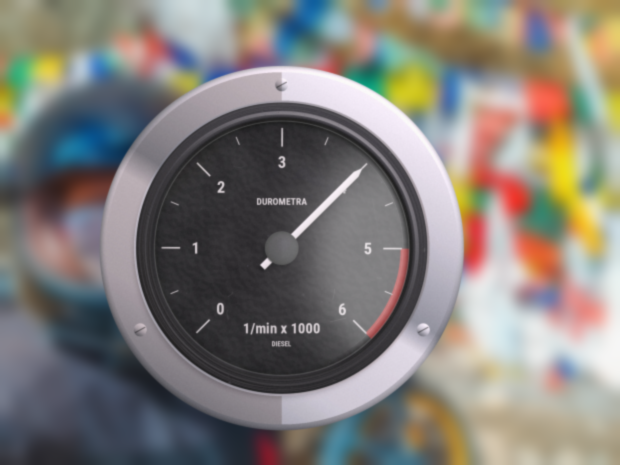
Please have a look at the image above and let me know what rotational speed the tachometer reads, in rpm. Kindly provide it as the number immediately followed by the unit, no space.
4000rpm
